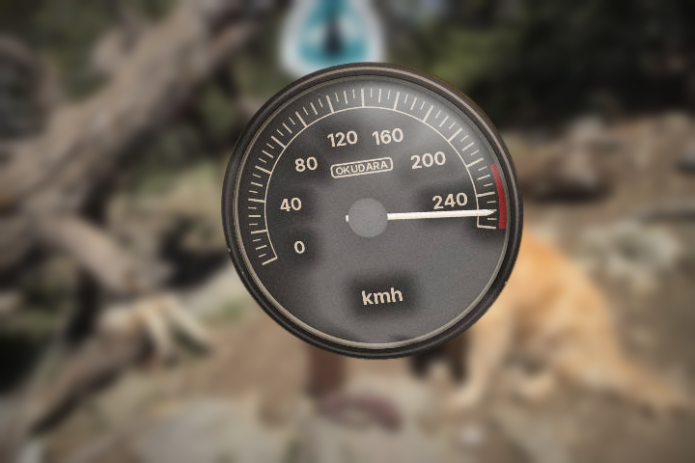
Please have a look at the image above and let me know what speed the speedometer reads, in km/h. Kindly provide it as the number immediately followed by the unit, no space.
250km/h
